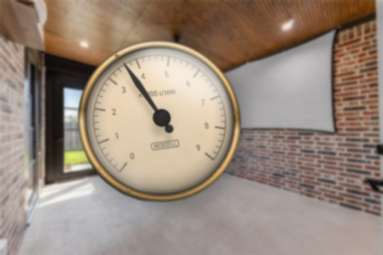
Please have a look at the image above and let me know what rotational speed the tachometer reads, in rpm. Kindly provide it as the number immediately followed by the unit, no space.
3600rpm
